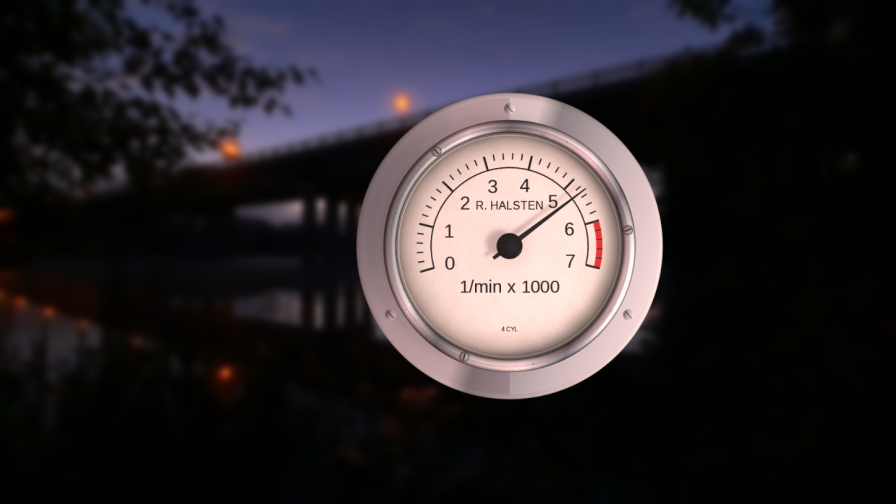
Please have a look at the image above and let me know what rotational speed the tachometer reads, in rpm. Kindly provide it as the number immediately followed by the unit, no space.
5300rpm
